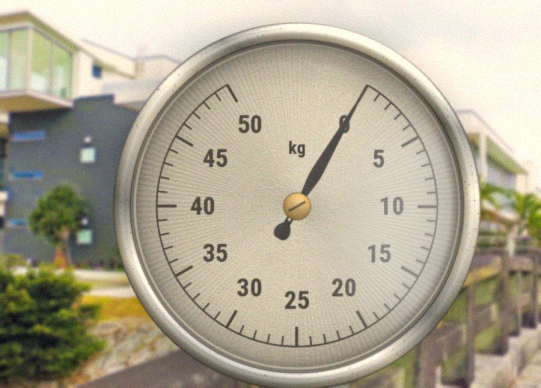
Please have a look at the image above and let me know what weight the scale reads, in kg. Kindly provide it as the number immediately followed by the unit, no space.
0kg
